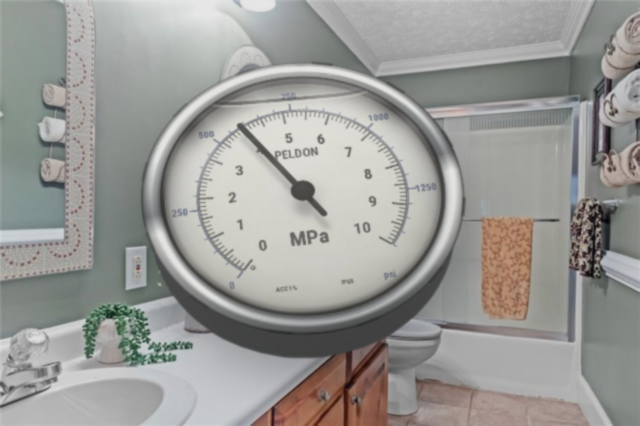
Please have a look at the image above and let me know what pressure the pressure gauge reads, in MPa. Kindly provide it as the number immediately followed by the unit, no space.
4MPa
